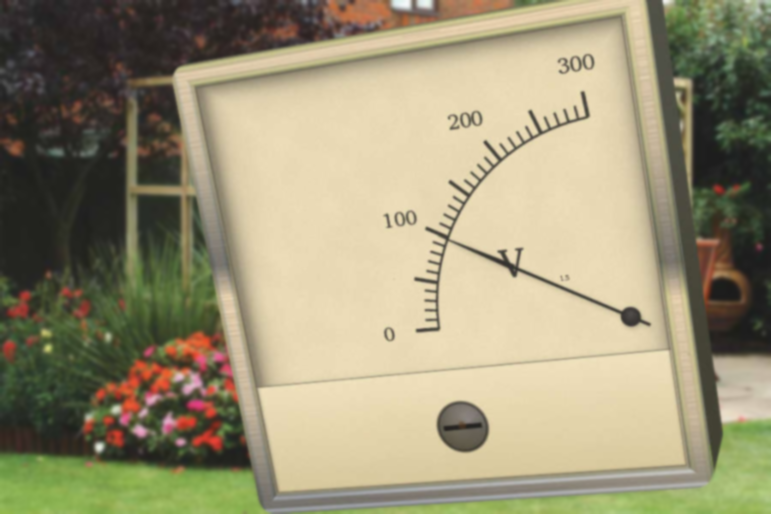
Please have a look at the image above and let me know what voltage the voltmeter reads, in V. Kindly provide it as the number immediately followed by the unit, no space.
100V
